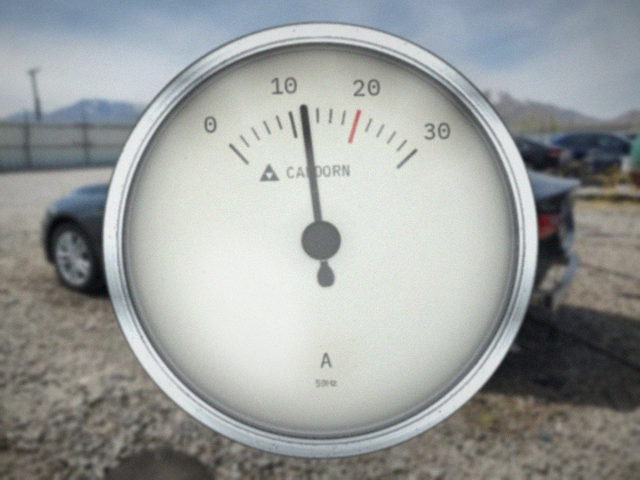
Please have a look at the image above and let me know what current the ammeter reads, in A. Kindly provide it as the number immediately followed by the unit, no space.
12A
